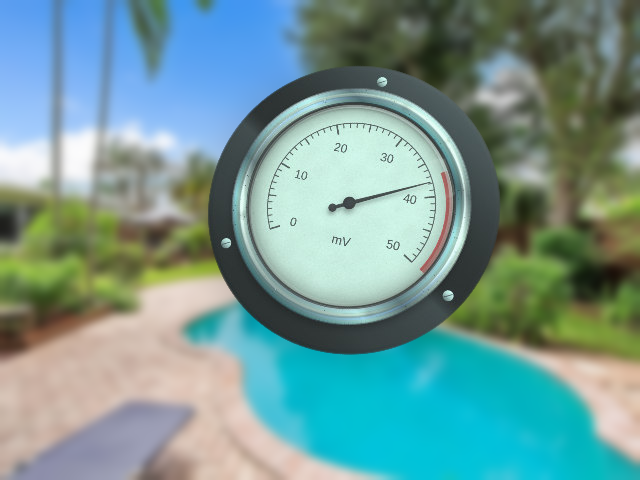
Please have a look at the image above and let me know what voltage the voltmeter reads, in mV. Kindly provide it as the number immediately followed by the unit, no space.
38mV
